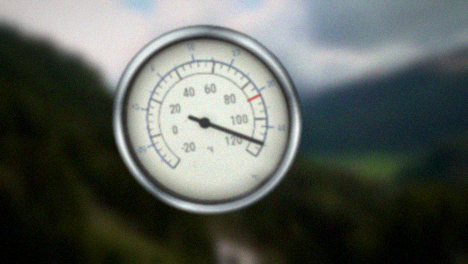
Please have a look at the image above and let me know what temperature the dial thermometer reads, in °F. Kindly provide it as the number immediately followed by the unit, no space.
112°F
